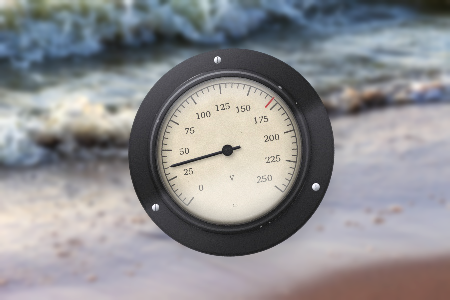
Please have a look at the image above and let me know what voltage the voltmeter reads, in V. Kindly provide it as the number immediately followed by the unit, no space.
35V
